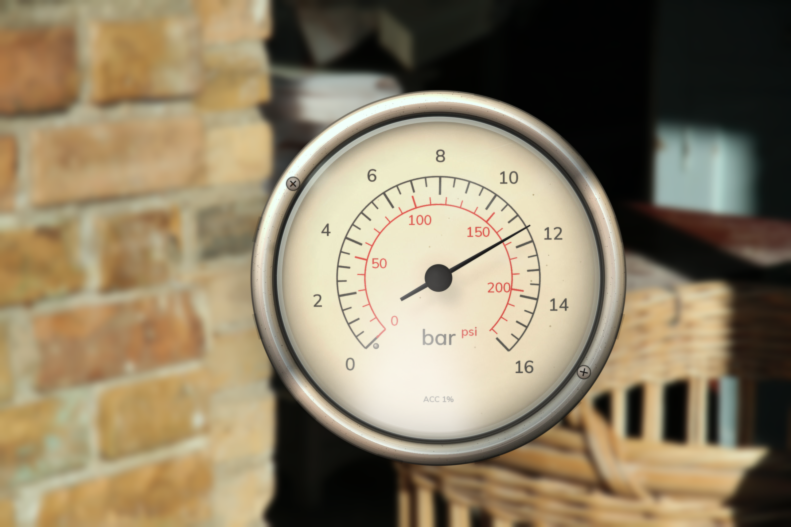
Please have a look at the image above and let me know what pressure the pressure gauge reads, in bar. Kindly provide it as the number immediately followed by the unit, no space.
11.5bar
